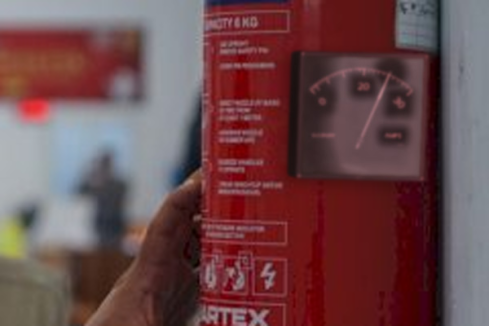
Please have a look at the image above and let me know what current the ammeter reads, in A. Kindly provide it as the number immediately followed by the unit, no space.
25A
